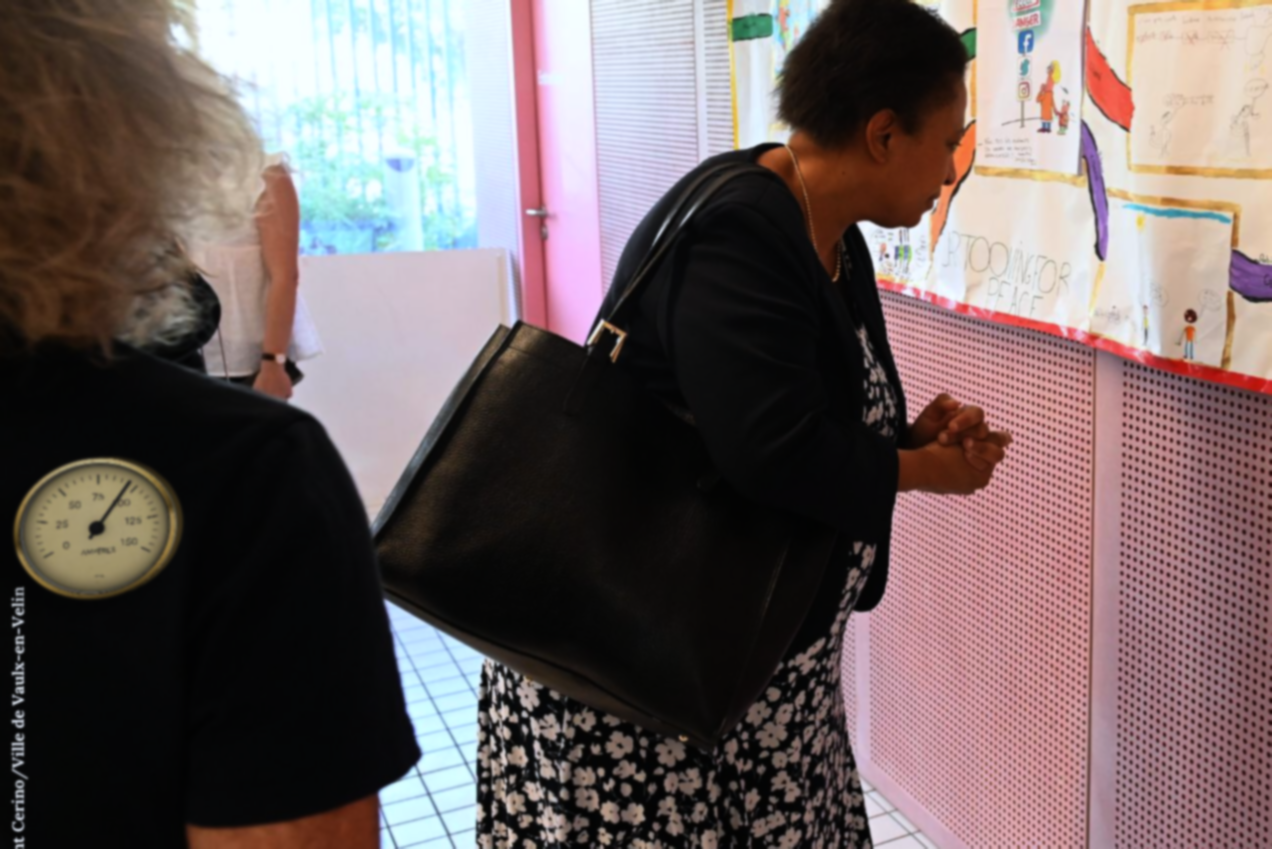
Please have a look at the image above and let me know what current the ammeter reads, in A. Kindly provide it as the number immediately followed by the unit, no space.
95A
